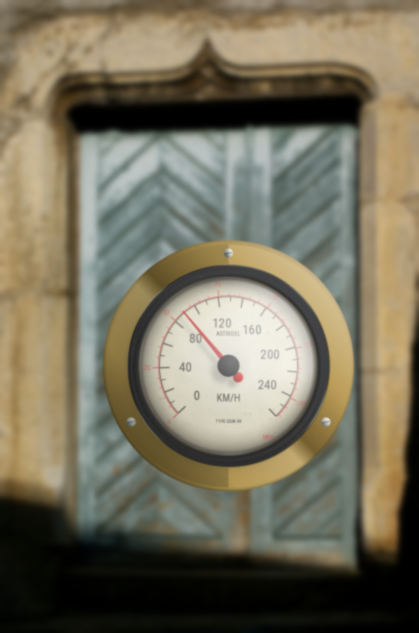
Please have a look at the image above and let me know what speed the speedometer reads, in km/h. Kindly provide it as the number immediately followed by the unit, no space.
90km/h
